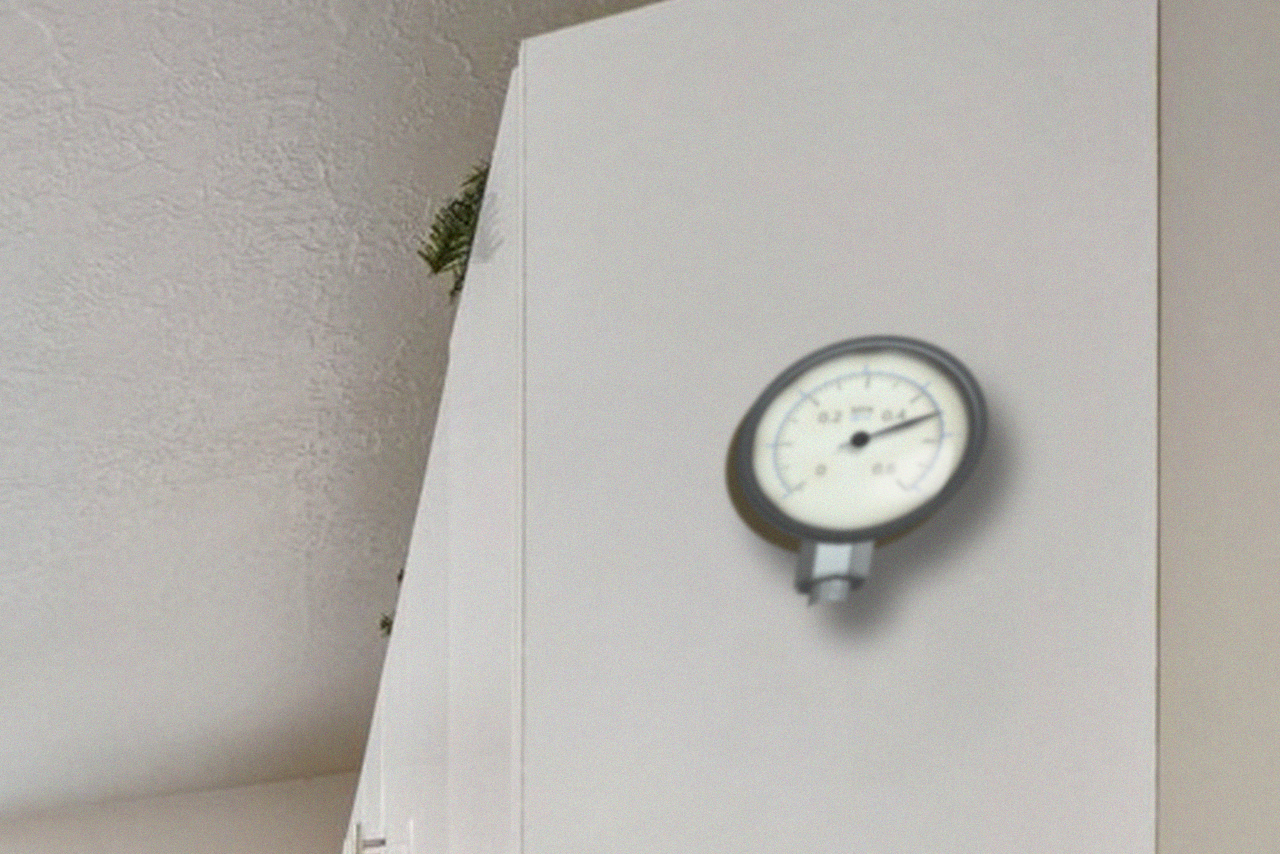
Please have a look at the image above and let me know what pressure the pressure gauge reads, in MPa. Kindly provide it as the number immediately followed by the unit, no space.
0.45MPa
